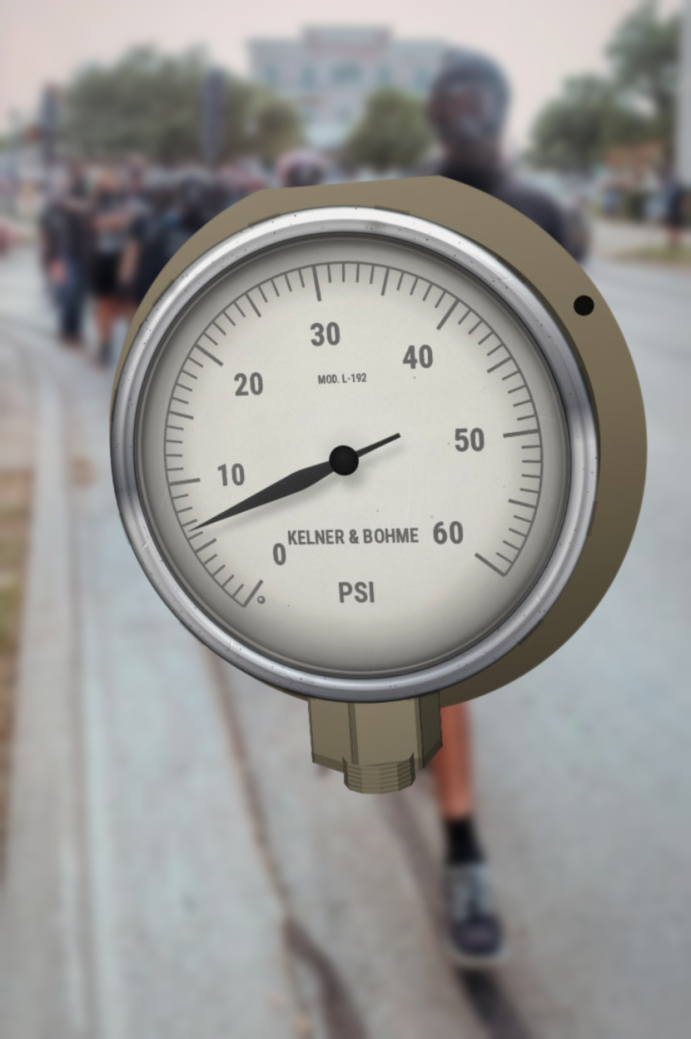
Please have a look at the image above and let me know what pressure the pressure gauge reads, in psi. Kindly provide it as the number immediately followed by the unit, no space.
6.5psi
